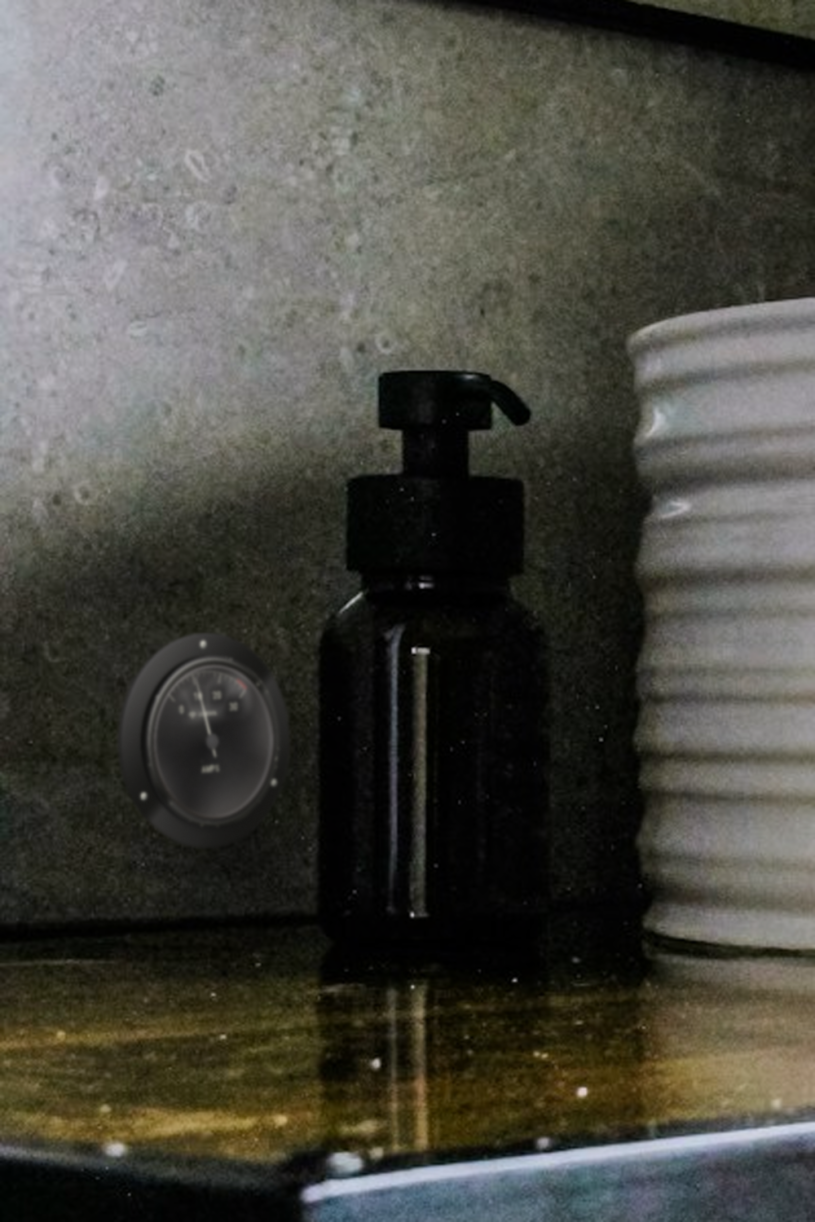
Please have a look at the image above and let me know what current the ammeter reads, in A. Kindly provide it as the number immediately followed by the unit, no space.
10A
